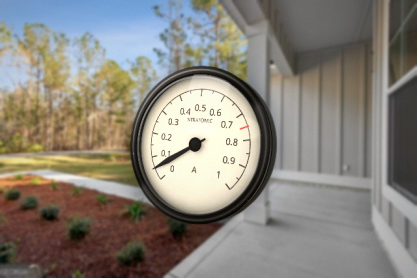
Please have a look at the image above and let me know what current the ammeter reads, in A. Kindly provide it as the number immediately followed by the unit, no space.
0.05A
